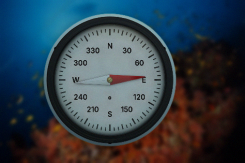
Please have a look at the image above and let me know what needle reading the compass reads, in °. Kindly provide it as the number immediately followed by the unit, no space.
85°
